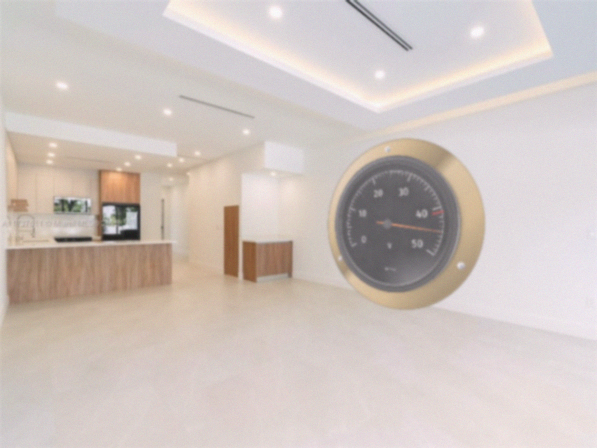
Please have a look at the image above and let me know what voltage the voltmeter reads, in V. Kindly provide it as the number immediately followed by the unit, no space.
45V
